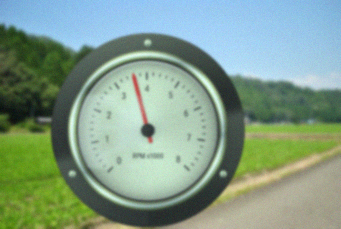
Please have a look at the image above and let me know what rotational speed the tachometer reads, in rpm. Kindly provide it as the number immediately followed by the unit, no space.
3600rpm
